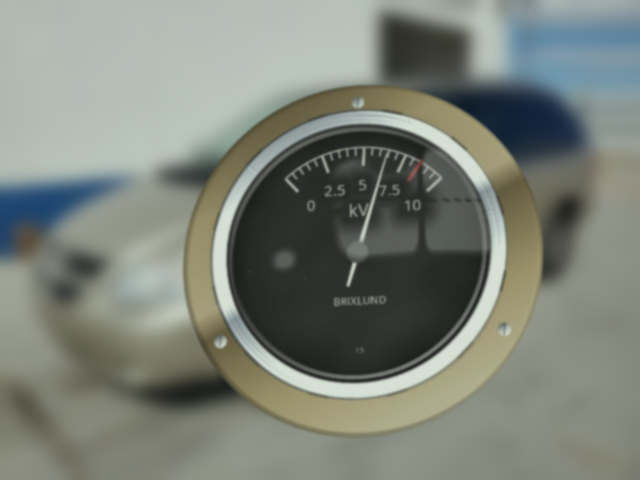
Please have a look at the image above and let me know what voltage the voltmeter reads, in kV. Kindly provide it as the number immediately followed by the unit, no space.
6.5kV
